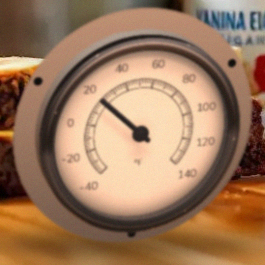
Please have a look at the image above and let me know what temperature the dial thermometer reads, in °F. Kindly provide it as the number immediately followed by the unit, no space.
20°F
